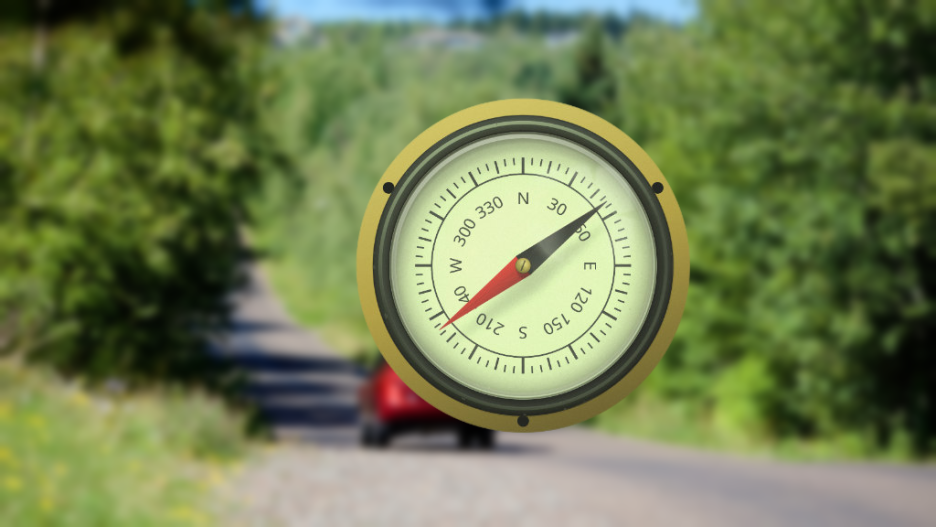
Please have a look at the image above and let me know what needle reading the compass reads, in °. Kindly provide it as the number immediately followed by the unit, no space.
232.5°
